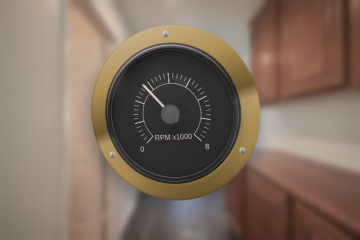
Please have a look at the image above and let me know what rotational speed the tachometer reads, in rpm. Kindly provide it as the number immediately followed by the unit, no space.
2800rpm
